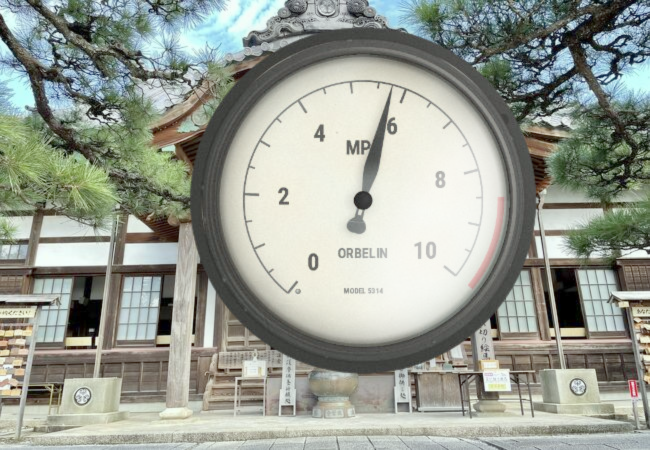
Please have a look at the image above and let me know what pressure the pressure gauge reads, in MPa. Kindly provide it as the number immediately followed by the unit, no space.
5.75MPa
